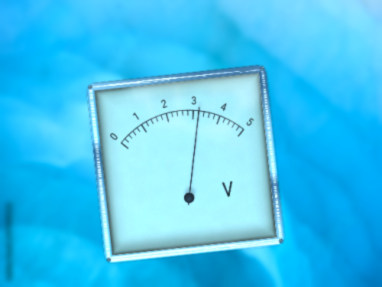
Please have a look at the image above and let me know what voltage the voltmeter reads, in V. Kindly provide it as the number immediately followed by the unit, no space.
3.2V
